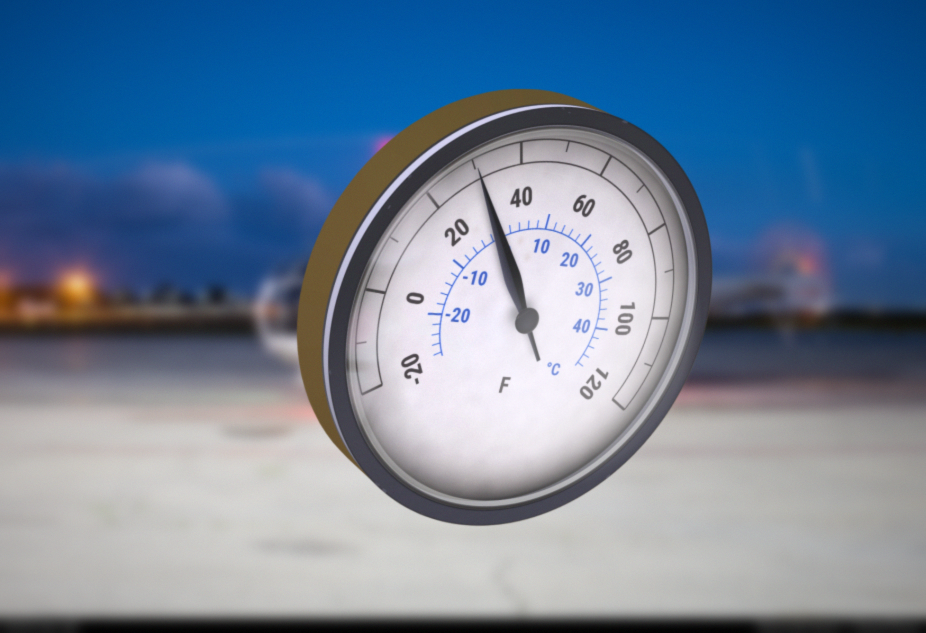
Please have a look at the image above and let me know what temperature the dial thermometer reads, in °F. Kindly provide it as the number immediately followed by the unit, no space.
30°F
